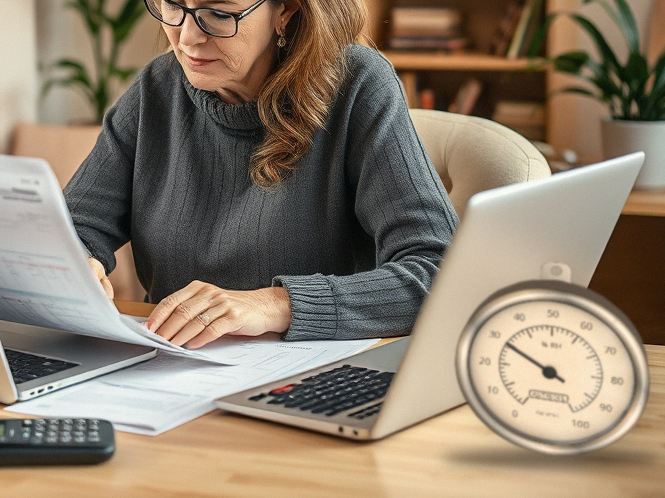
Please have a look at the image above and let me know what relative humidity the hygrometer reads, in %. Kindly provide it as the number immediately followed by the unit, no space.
30%
